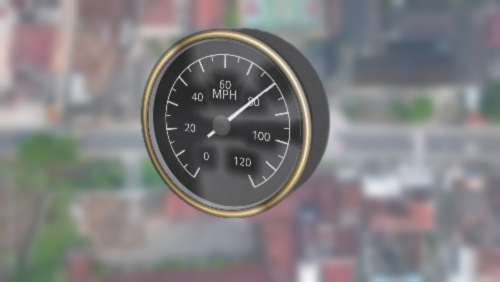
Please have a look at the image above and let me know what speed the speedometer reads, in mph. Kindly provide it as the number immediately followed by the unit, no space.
80mph
